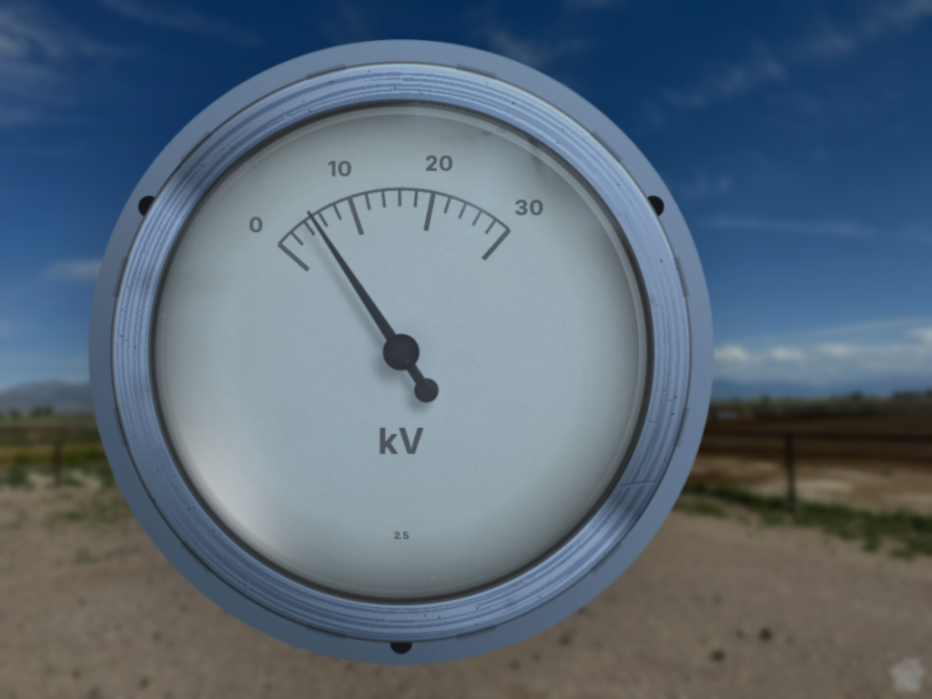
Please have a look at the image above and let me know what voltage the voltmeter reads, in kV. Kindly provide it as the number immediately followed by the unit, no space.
5kV
